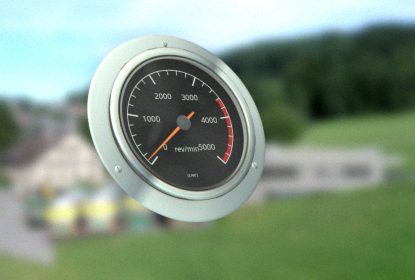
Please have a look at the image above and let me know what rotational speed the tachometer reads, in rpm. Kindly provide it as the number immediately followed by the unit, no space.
100rpm
